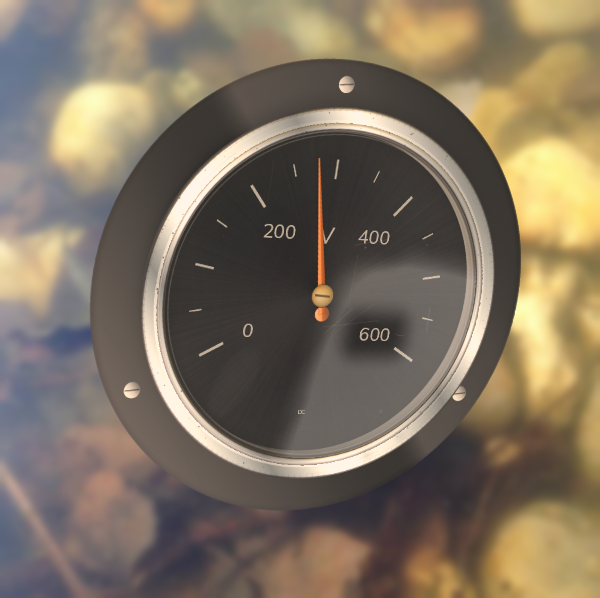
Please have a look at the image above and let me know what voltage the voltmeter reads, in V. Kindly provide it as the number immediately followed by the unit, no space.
275V
